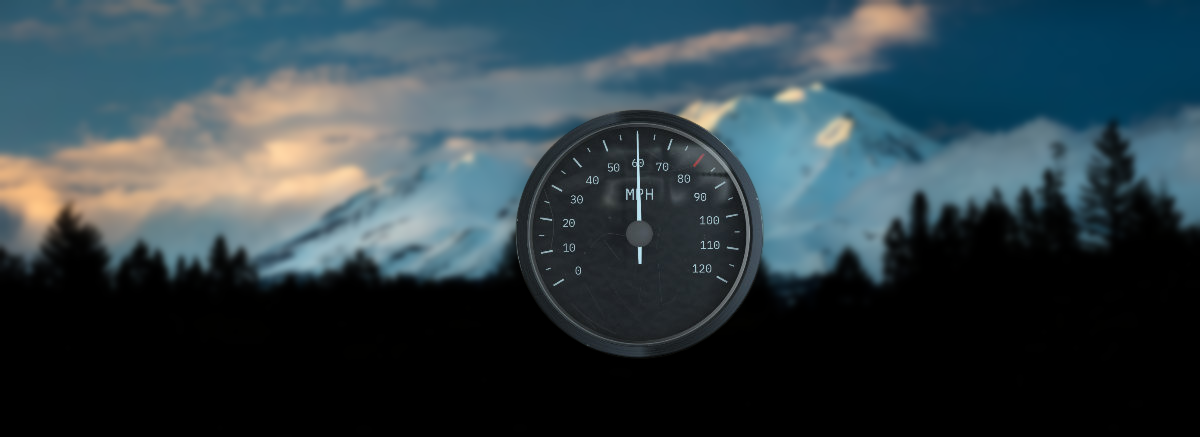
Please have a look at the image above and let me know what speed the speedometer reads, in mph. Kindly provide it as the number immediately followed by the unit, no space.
60mph
